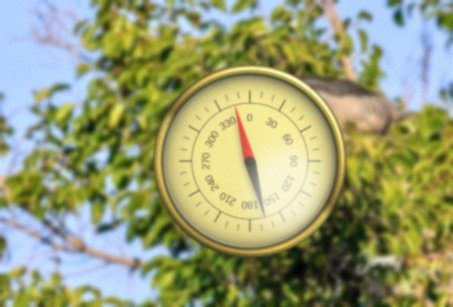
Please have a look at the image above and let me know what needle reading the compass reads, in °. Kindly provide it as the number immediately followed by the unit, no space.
345°
